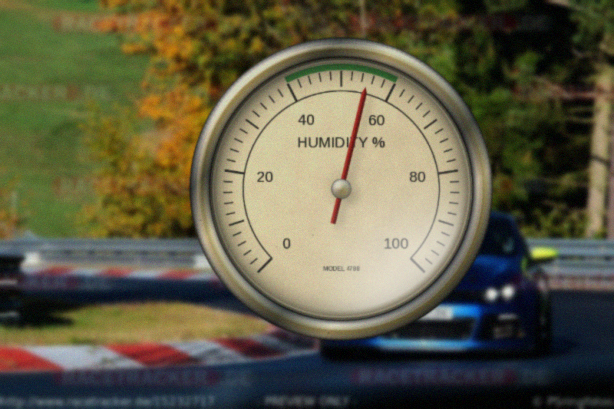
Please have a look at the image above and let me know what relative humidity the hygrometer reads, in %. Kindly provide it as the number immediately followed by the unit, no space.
55%
